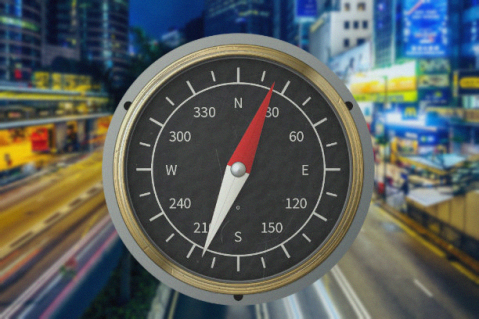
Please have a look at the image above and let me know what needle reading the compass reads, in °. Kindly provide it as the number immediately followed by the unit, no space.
22.5°
